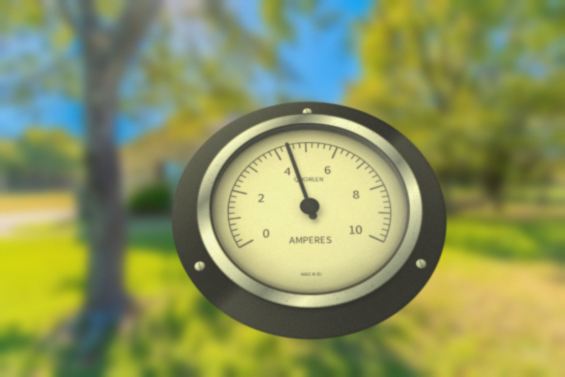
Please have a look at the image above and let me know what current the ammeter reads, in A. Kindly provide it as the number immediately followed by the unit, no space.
4.4A
